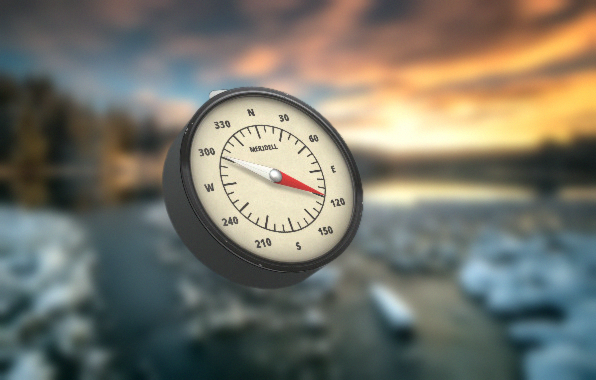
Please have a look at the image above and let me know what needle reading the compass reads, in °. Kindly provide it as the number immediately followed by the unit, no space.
120°
